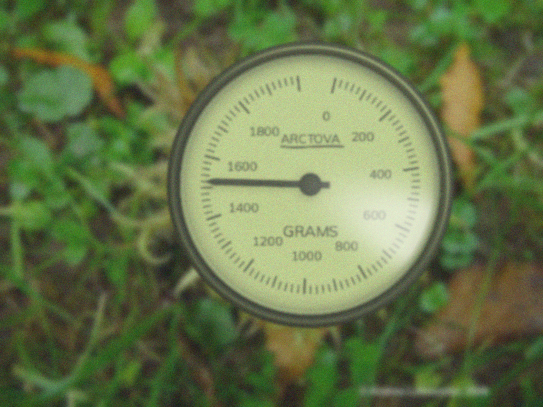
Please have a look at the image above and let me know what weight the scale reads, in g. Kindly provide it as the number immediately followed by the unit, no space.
1520g
